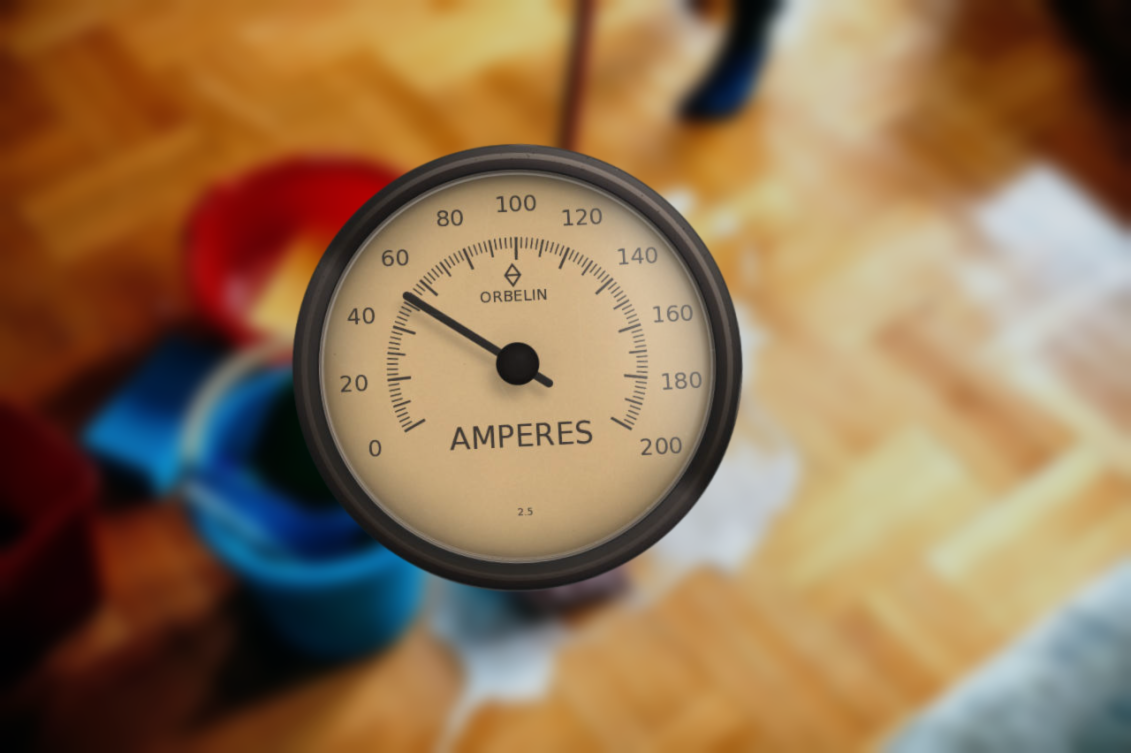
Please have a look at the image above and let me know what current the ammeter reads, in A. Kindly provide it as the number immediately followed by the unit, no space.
52A
